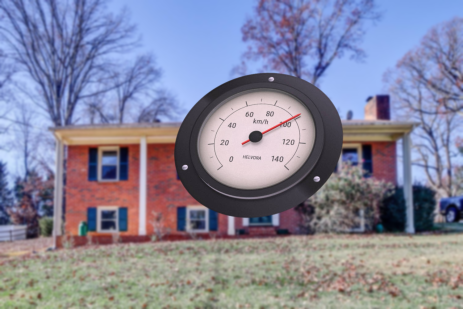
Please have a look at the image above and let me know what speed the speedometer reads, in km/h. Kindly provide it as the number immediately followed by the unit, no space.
100km/h
